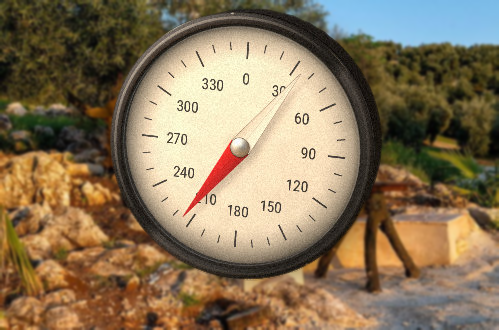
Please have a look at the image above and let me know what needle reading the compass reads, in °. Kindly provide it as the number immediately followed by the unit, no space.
215°
